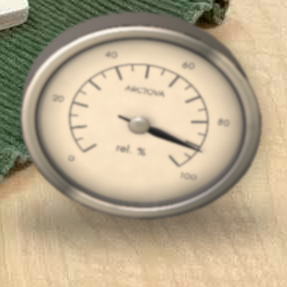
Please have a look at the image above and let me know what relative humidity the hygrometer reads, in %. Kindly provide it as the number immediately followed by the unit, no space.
90%
